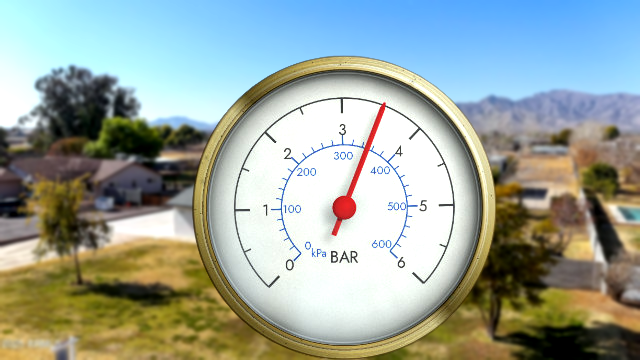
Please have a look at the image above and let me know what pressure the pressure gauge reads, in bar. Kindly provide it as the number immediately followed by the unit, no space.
3.5bar
